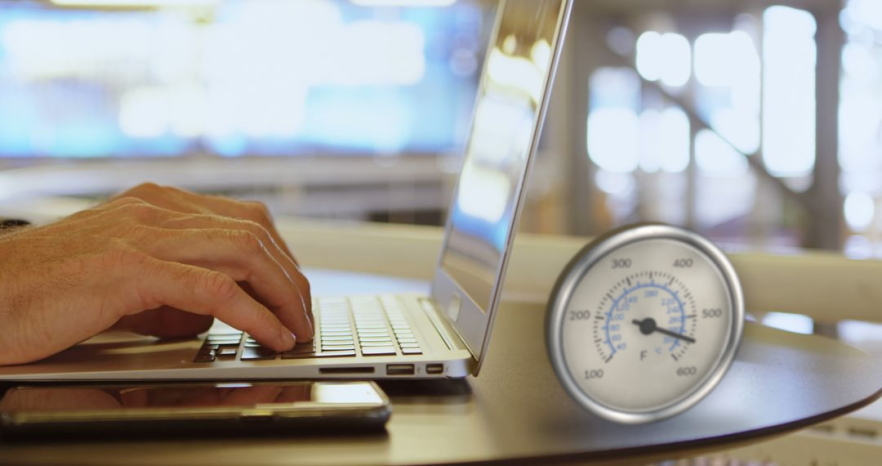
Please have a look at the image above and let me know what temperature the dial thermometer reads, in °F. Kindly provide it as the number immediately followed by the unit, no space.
550°F
